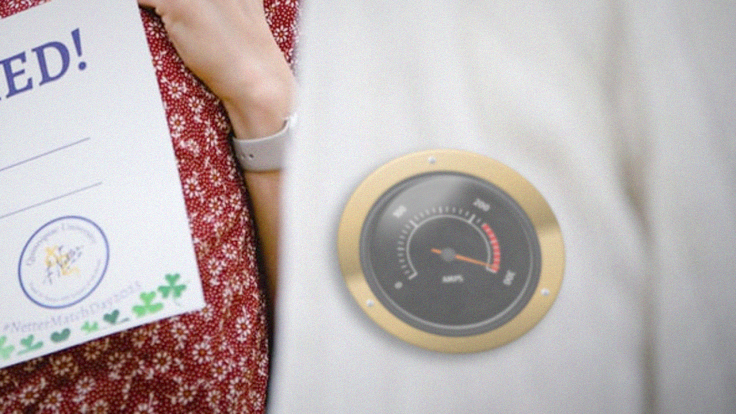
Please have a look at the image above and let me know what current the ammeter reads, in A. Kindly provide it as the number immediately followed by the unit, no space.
290A
